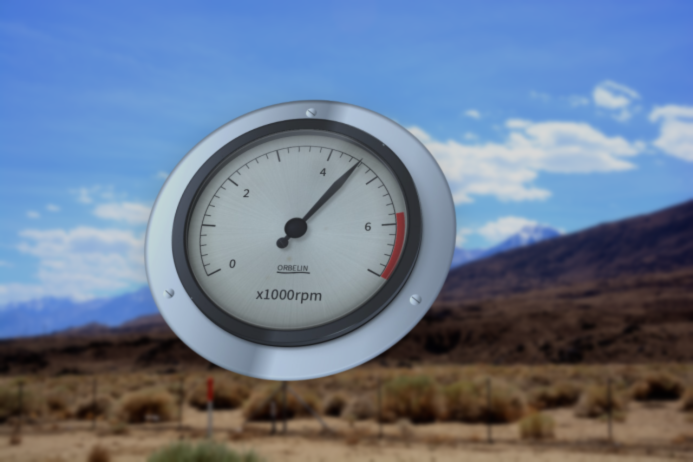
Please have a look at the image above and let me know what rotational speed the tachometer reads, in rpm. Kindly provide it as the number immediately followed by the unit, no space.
4600rpm
